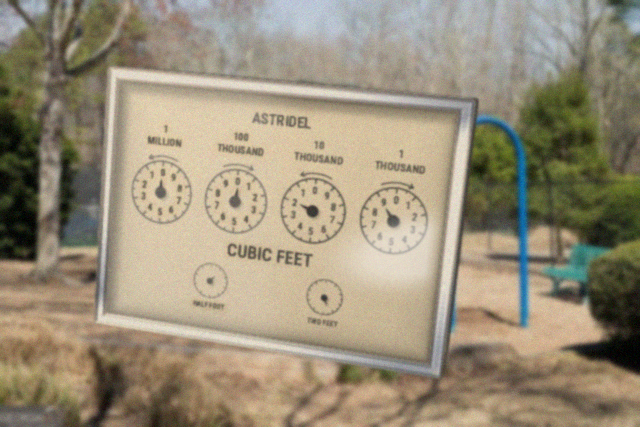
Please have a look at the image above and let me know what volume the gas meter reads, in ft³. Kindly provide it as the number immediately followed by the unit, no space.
1900ft³
